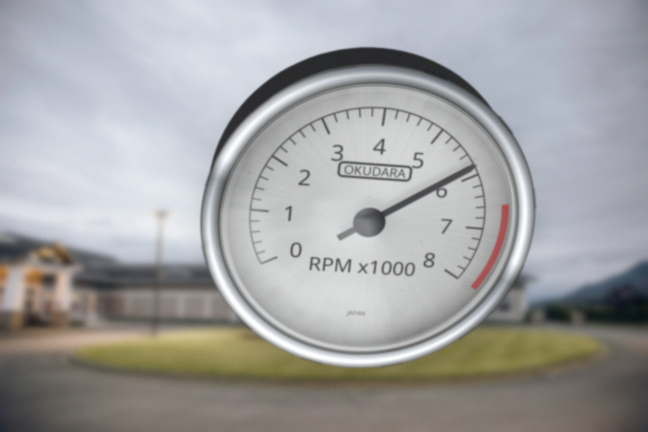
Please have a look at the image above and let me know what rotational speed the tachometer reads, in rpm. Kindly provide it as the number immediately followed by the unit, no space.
5800rpm
